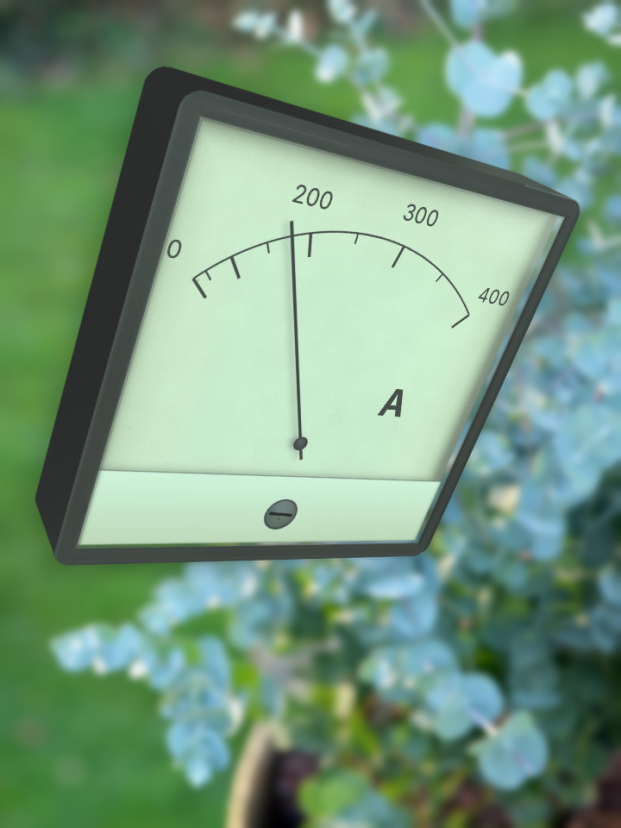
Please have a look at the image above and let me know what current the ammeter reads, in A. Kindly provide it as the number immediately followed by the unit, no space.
175A
